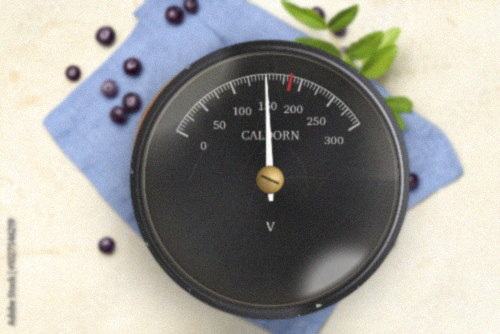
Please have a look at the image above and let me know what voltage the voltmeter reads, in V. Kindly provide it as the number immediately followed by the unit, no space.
150V
